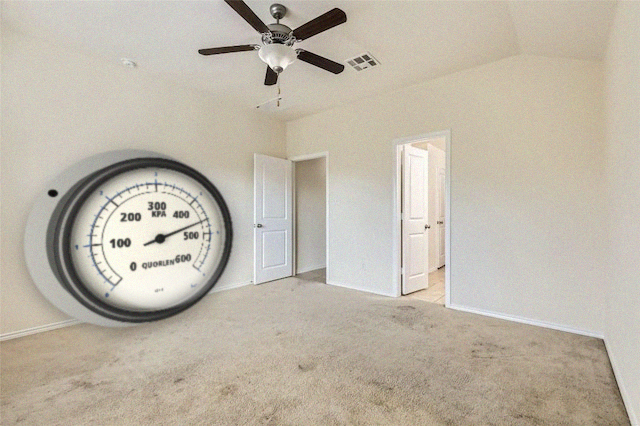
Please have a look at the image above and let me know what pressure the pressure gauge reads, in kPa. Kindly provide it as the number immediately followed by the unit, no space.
460kPa
